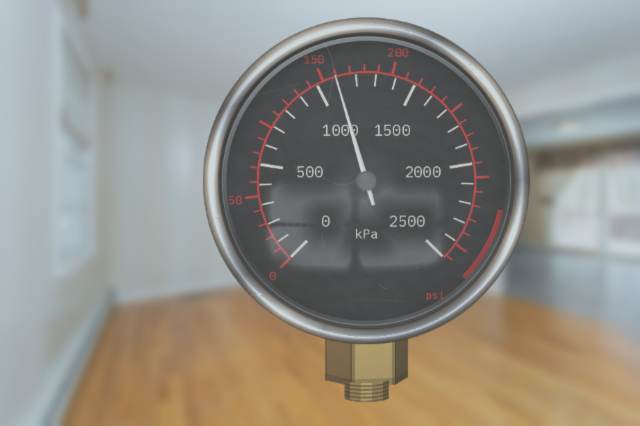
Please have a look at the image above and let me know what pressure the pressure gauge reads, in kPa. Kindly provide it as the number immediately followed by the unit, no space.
1100kPa
